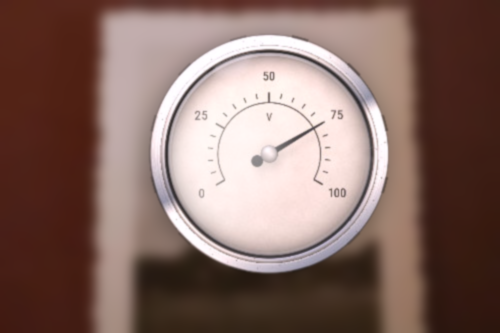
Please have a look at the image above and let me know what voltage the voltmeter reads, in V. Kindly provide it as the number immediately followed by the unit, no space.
75V
